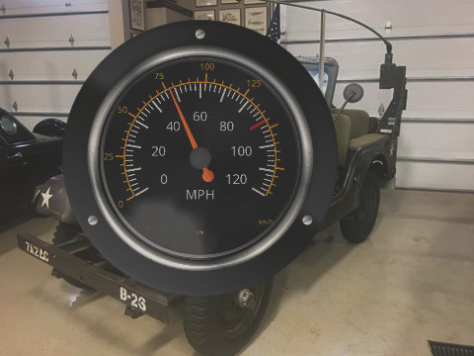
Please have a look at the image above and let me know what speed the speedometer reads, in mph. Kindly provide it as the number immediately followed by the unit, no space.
48mph
